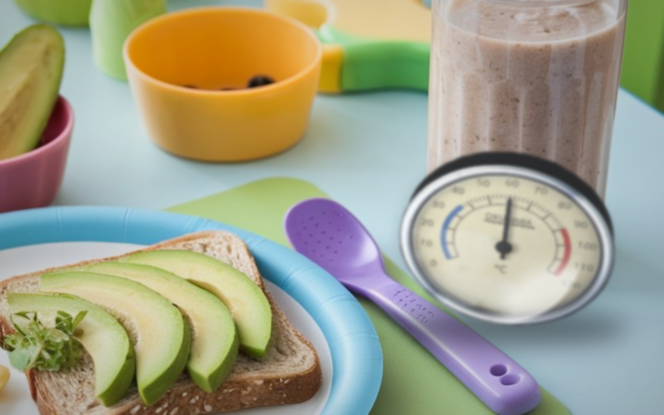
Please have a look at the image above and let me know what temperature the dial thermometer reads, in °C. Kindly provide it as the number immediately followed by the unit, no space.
60°C
